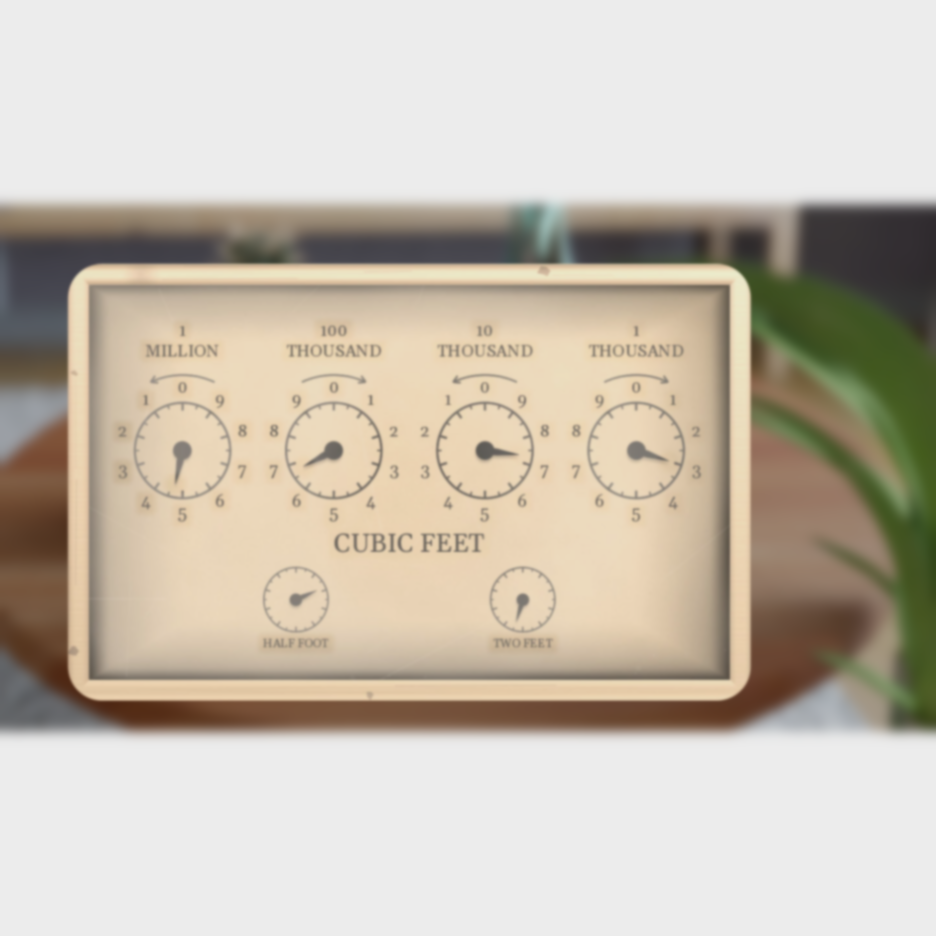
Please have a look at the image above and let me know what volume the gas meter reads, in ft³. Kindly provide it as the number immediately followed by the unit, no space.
467300ft³
